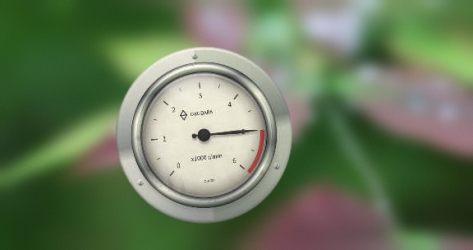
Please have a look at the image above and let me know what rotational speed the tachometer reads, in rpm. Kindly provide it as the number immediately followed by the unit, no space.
5000rpm
